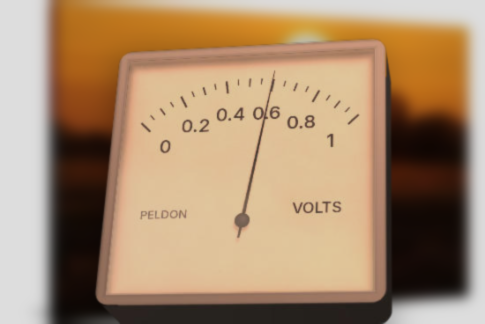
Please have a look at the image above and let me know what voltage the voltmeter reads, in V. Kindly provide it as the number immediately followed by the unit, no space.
0.6V
